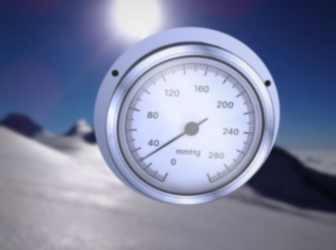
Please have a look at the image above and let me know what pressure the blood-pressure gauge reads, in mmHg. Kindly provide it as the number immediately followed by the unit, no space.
30mmHg
